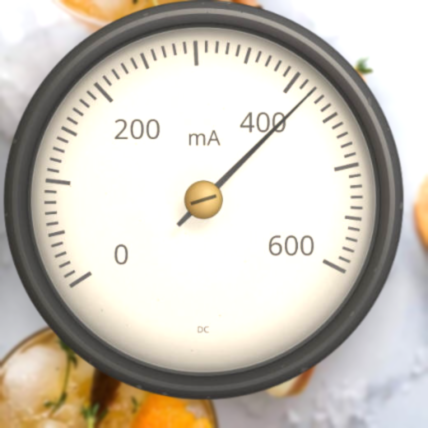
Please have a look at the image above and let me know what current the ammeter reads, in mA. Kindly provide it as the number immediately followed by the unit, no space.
420mA
